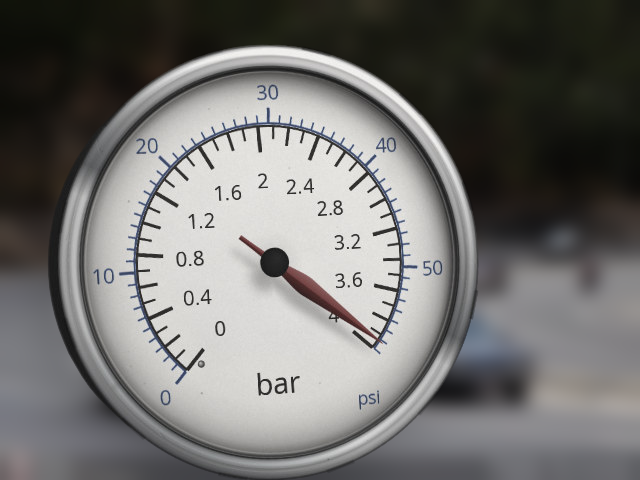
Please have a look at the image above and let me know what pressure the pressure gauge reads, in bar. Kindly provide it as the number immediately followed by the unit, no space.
3.95bar
